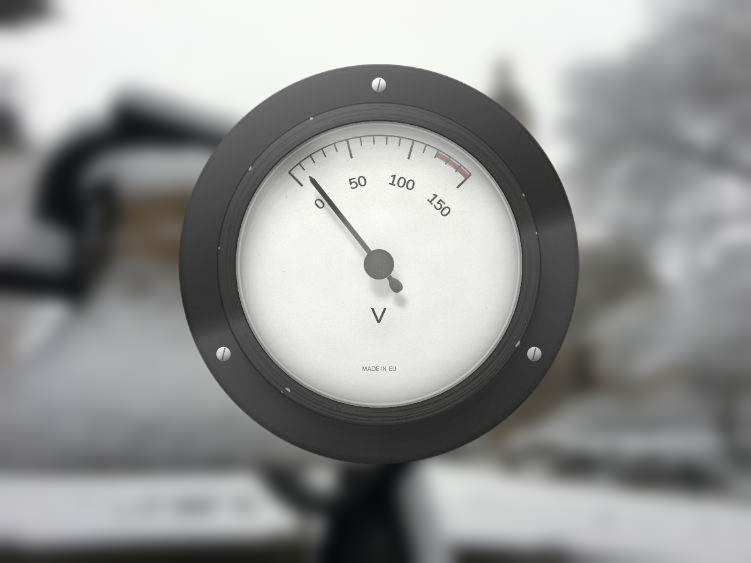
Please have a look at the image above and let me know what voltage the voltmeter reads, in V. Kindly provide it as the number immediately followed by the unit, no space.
10V
